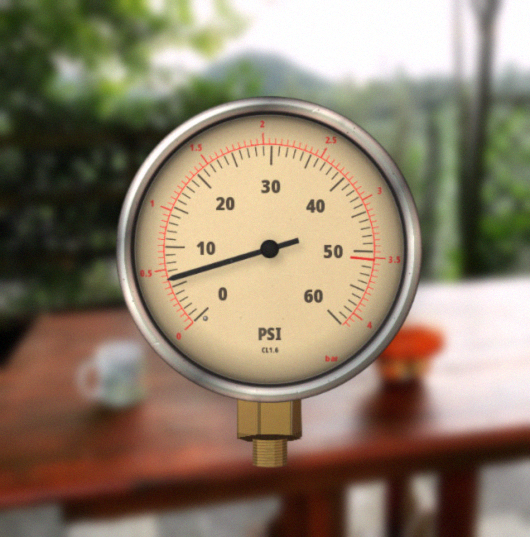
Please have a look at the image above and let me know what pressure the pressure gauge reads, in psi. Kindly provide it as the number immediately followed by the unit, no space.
6psi
